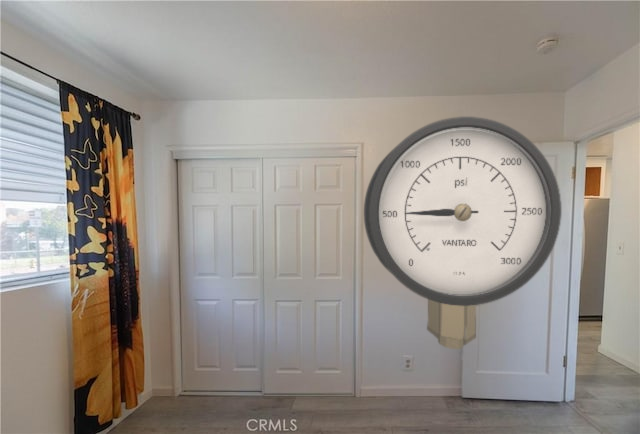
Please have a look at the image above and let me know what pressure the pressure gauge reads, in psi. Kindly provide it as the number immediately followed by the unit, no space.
500psi
